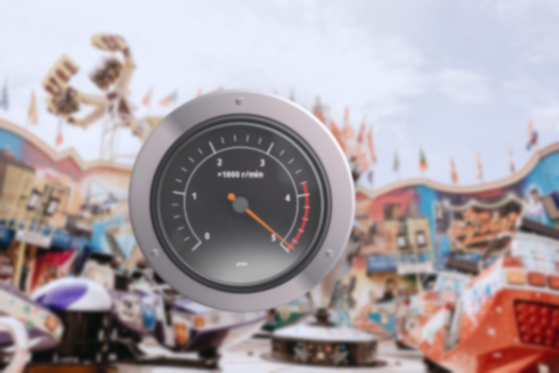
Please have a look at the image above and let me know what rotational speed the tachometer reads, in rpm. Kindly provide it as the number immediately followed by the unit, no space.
4900rpm
